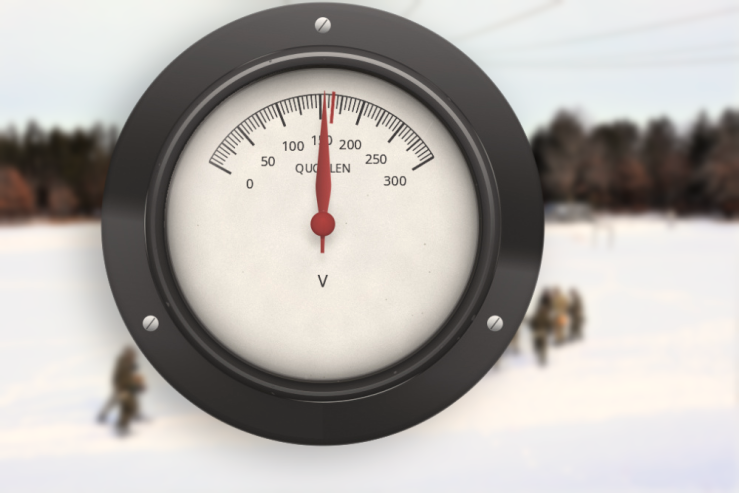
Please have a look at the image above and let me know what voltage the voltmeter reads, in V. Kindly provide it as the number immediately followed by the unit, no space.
155V
